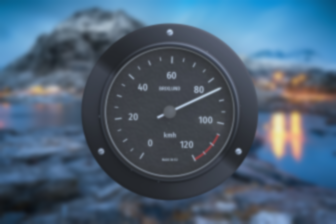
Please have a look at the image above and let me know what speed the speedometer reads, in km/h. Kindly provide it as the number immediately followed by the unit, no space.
85km/h
